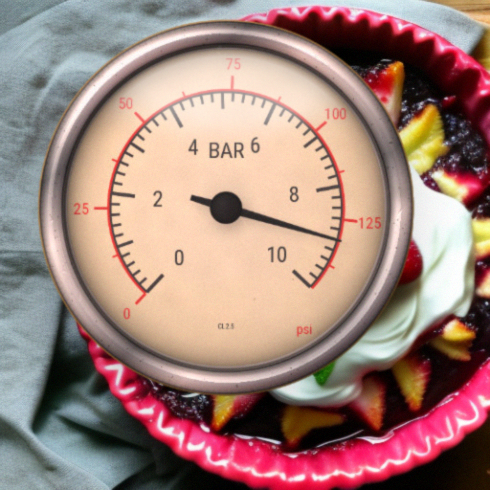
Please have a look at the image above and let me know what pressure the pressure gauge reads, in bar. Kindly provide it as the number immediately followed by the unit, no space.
9bar
